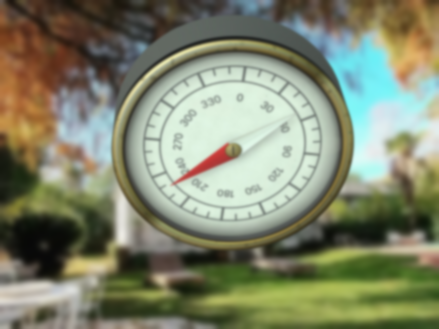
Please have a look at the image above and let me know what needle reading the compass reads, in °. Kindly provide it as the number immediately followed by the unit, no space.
230°
